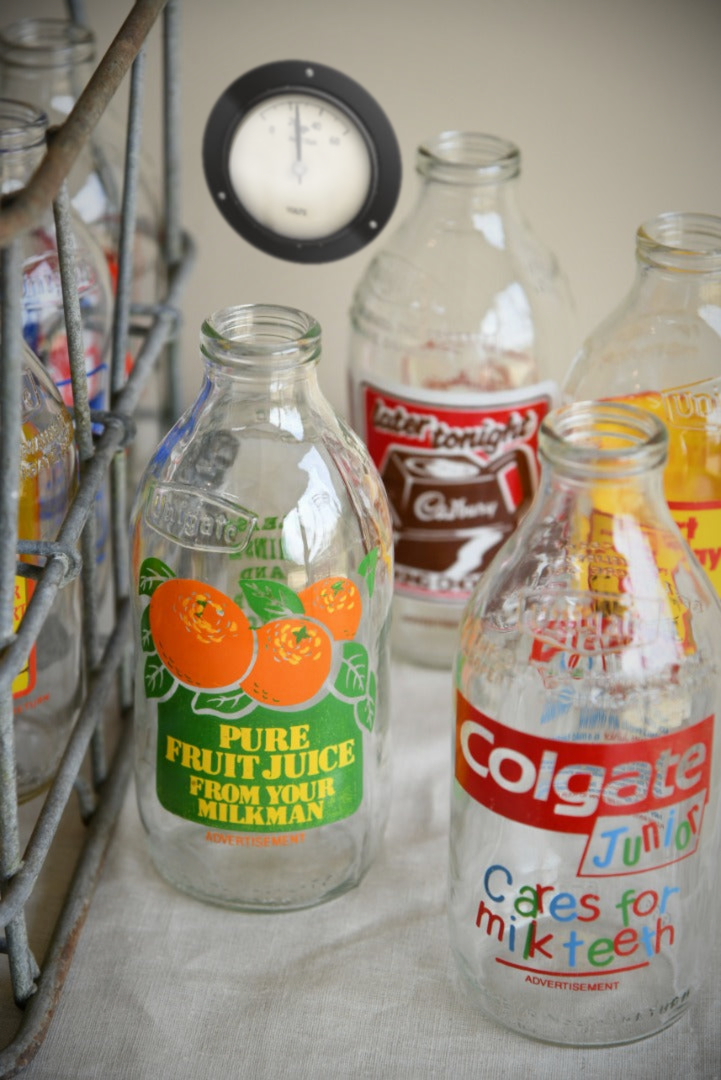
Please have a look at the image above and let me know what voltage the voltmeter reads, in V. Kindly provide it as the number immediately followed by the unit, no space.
25V
